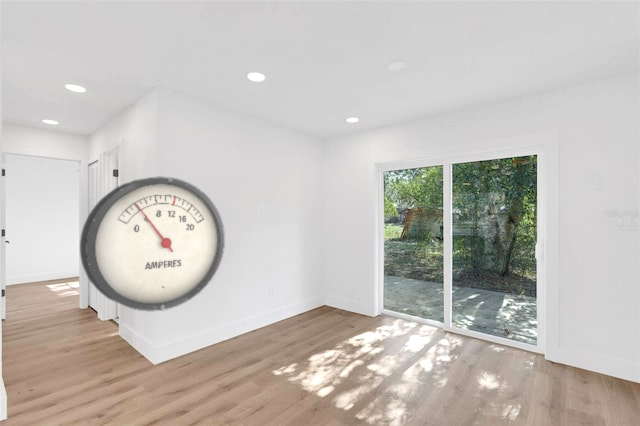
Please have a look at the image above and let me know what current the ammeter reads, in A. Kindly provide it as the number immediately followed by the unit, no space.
4A
